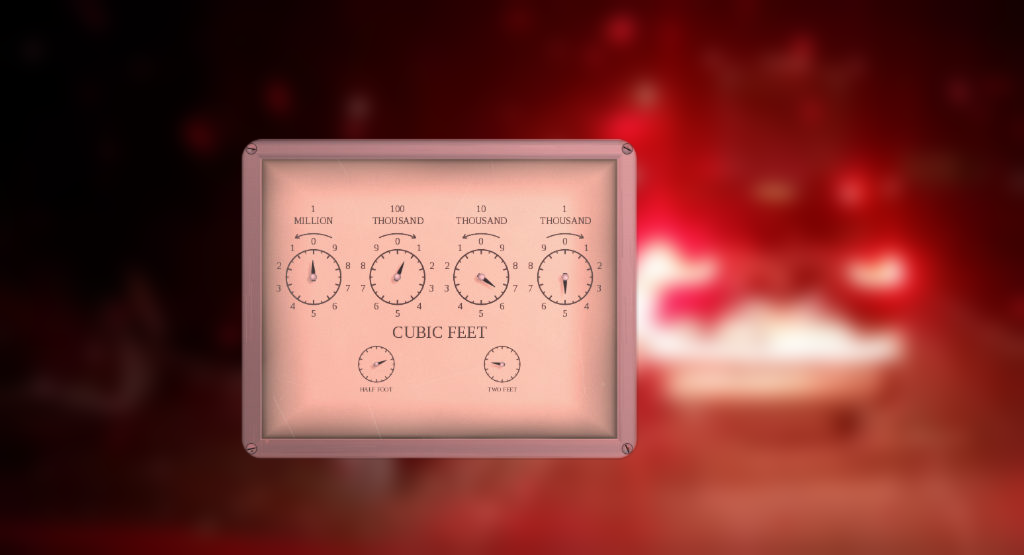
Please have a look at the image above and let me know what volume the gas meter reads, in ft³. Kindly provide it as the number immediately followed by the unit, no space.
6500ft³
